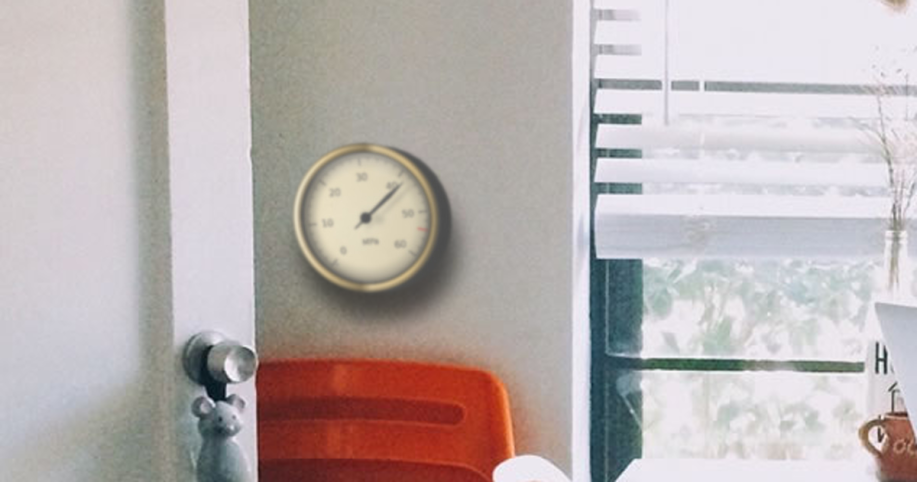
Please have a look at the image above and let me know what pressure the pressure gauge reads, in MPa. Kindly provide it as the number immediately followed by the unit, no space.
42MPa
